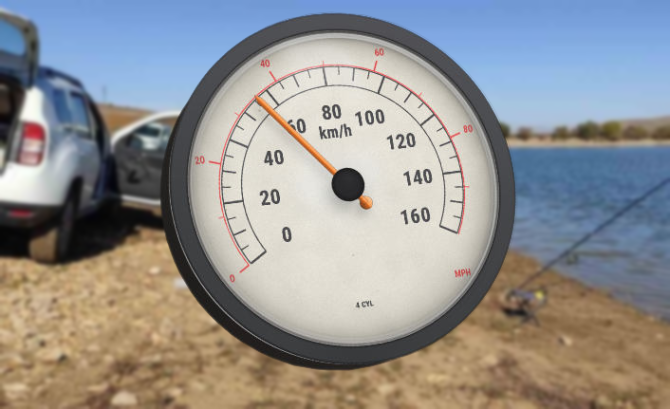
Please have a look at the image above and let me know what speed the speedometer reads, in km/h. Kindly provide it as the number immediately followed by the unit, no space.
55km/h
